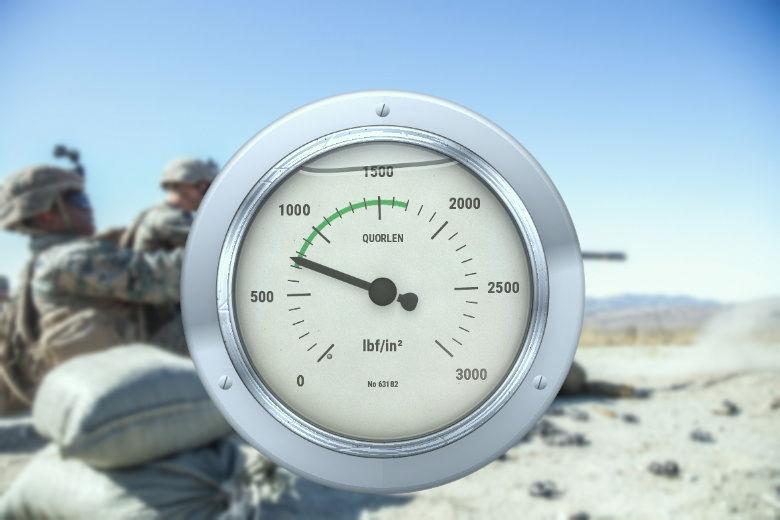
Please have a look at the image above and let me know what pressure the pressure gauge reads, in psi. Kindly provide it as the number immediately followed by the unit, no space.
750psi
